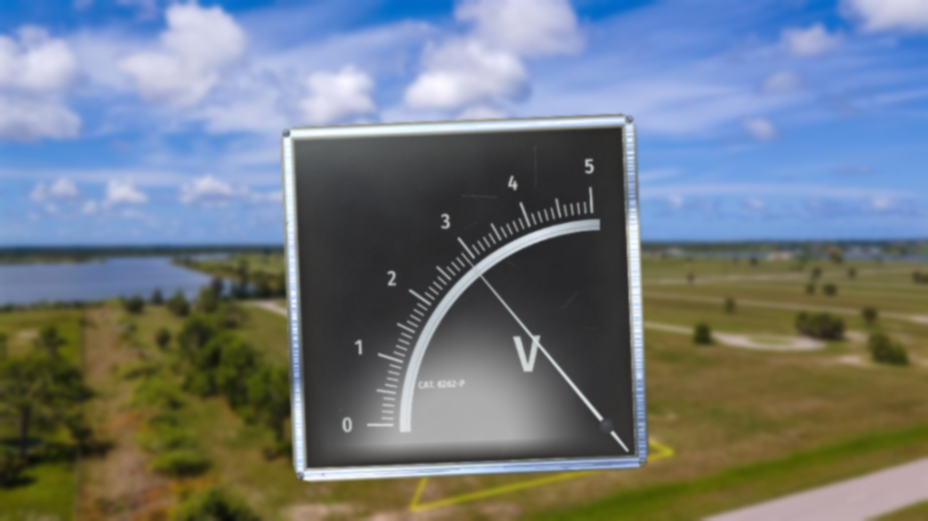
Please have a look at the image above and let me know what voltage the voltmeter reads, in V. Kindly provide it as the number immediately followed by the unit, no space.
2.9V
